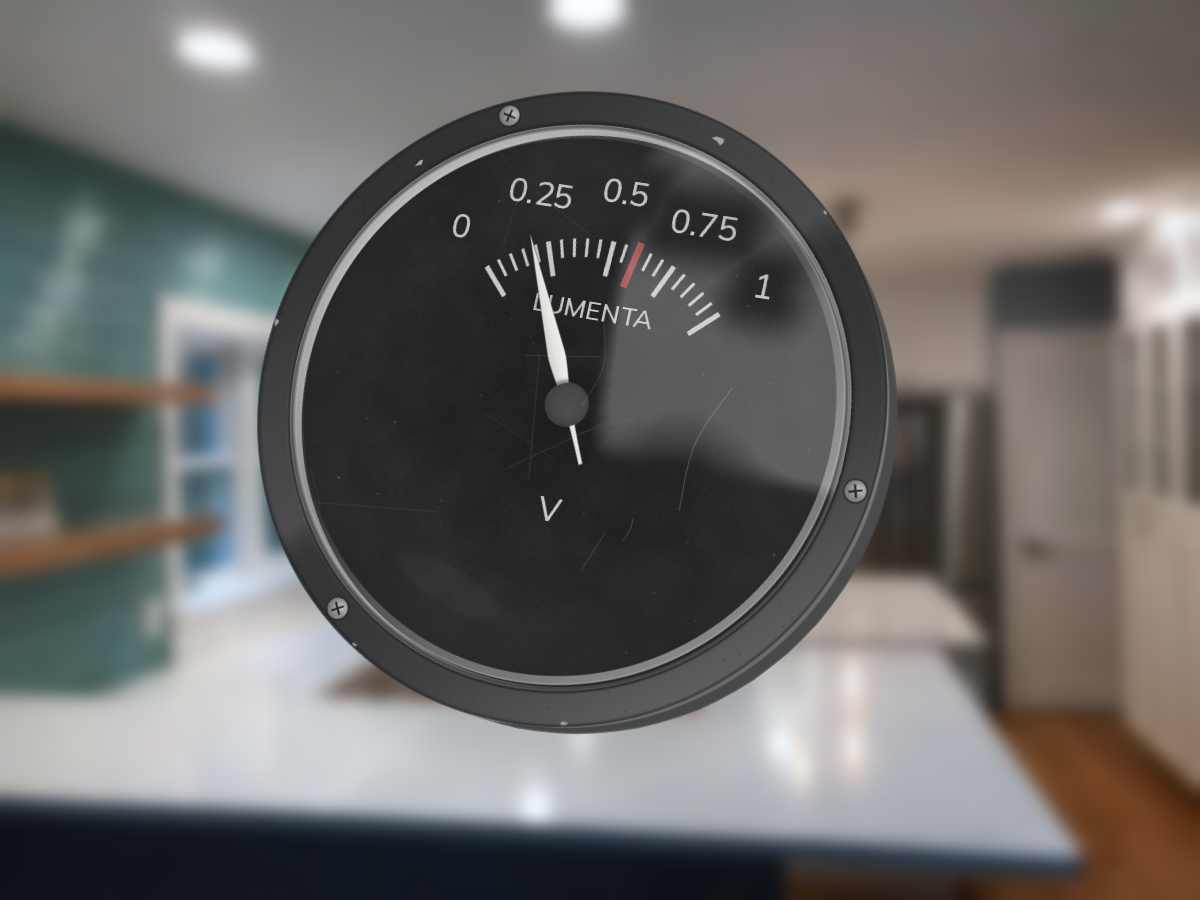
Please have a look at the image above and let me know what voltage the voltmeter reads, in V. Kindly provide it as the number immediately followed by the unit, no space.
0.2V
